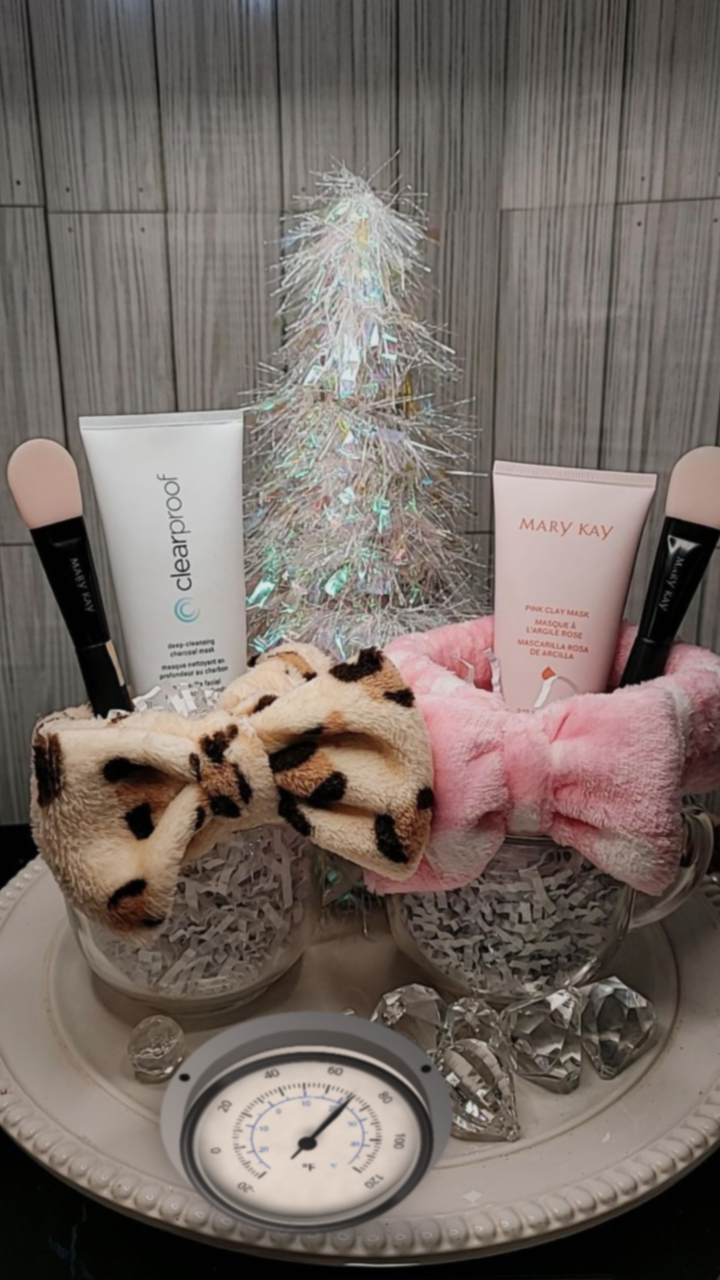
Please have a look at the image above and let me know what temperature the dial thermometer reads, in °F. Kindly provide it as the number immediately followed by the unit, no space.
70°F
